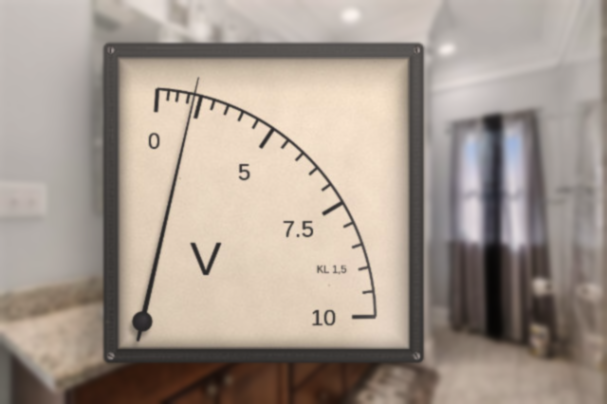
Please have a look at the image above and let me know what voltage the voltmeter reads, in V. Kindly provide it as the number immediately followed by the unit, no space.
2.25V
